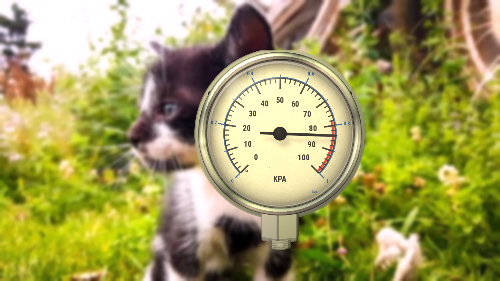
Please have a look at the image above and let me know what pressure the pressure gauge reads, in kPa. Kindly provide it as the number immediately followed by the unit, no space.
84kPa
